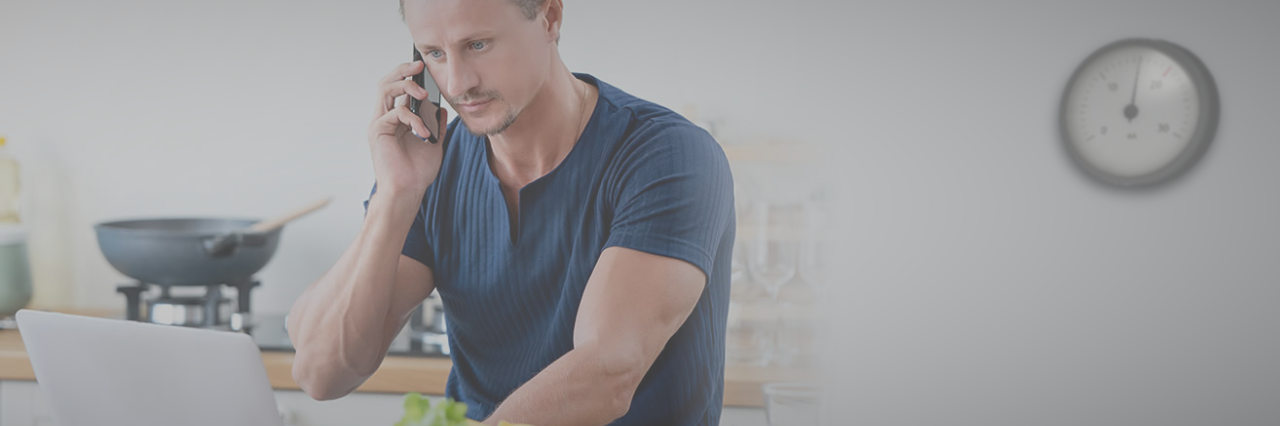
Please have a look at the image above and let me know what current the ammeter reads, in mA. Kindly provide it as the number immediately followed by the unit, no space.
16mA
